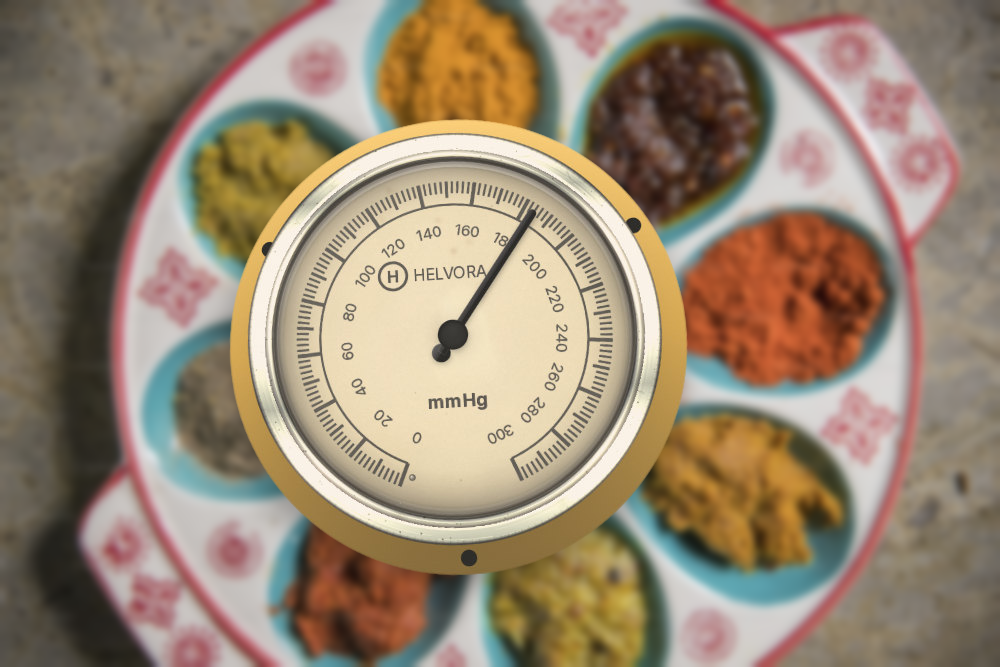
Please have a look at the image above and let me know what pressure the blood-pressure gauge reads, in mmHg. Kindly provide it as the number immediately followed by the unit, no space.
184mmHg
